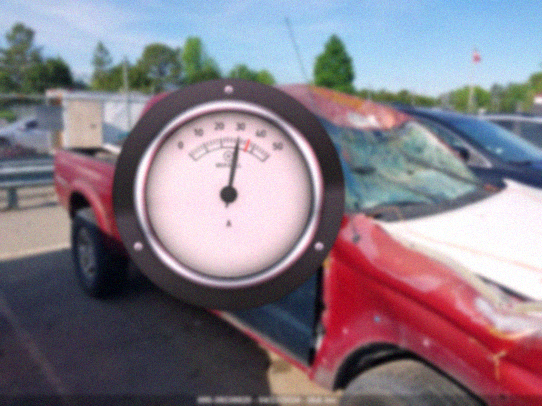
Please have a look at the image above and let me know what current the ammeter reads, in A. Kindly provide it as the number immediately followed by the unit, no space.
30A
